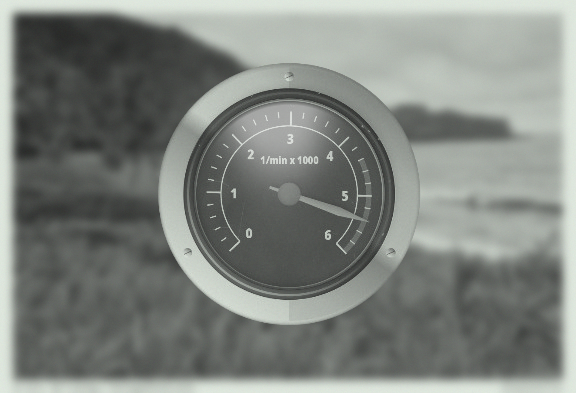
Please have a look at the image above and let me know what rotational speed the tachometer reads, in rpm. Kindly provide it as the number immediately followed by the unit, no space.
5400rpm
